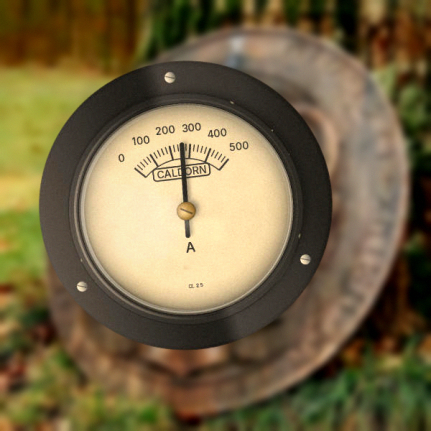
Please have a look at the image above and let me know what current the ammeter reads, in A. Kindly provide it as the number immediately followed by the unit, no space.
260A
